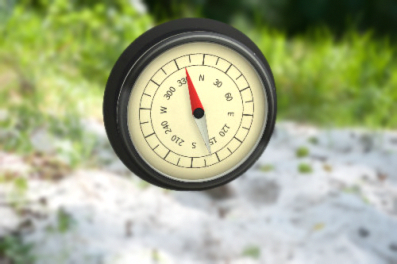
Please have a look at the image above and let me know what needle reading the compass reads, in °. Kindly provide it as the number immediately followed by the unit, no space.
337.5°
